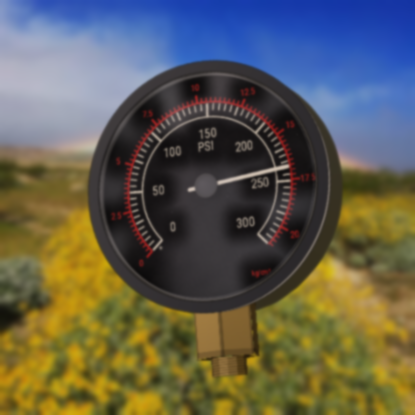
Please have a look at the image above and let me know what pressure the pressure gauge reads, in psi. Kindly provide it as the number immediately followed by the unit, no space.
240psi
